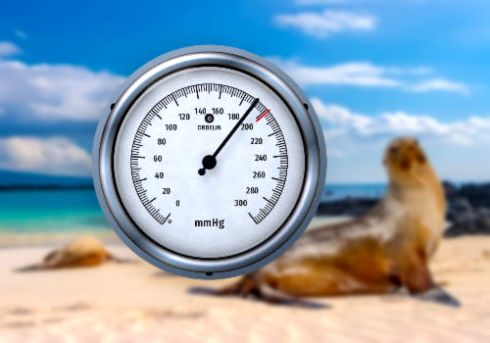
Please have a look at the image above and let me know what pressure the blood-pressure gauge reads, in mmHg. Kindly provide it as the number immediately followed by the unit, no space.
190mmHg
